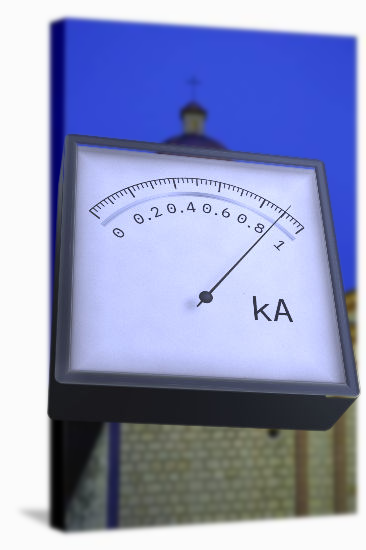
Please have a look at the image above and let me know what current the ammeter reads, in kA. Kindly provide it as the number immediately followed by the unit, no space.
0.9kA
